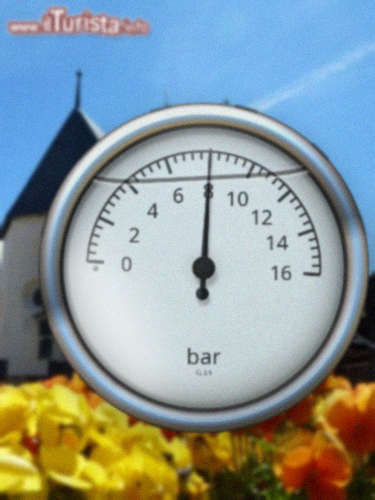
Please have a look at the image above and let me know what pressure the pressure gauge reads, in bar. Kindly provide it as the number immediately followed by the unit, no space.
8bar
